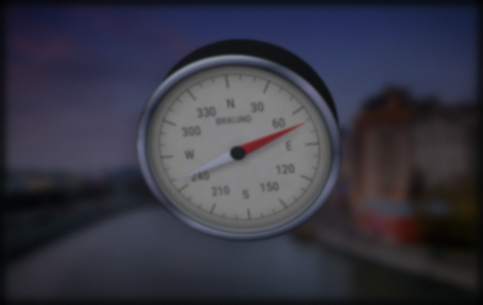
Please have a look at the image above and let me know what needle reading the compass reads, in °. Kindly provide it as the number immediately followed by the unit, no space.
70°
